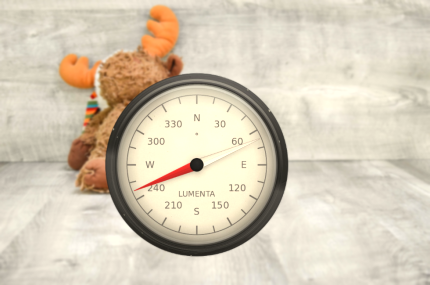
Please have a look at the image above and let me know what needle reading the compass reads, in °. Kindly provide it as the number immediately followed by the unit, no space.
247.5°
